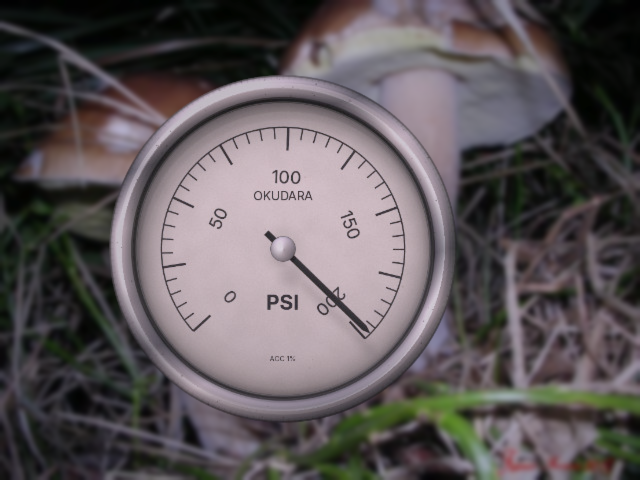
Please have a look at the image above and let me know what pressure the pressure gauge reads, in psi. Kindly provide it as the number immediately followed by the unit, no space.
197.5psi
